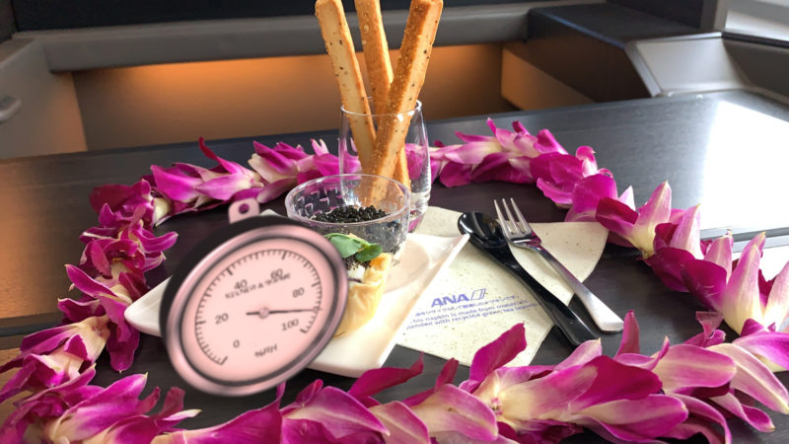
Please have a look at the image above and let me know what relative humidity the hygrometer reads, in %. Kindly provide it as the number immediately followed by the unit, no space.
90%
